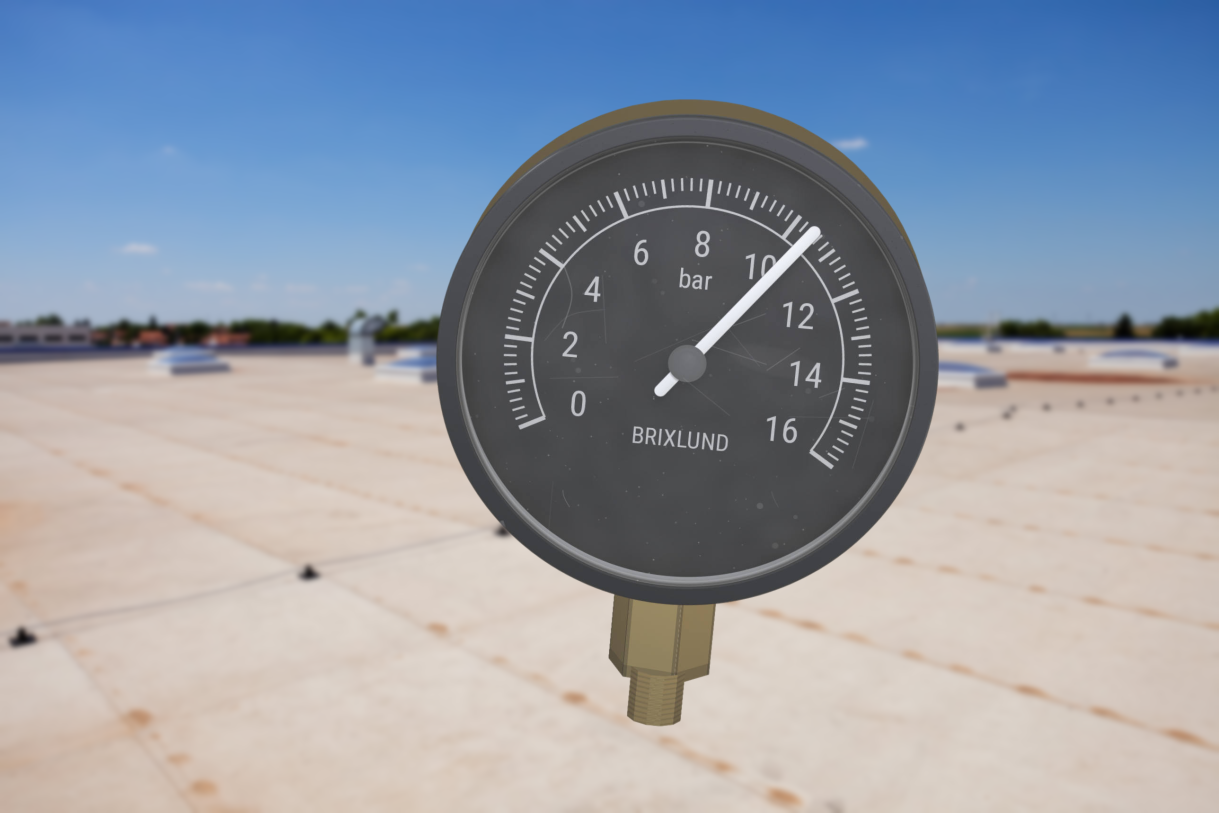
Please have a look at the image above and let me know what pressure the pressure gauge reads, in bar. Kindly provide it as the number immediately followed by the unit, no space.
10.4bar
